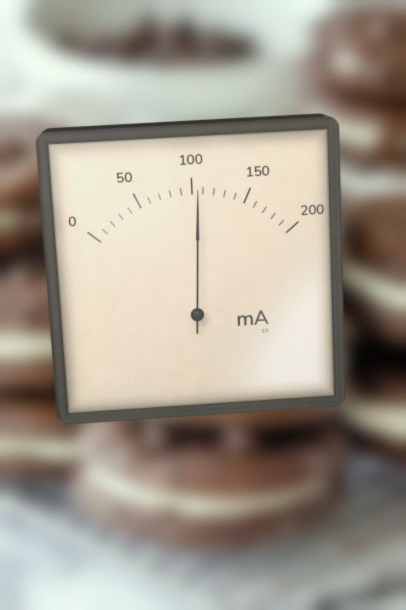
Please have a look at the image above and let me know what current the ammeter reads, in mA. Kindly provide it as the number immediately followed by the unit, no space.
105mA
